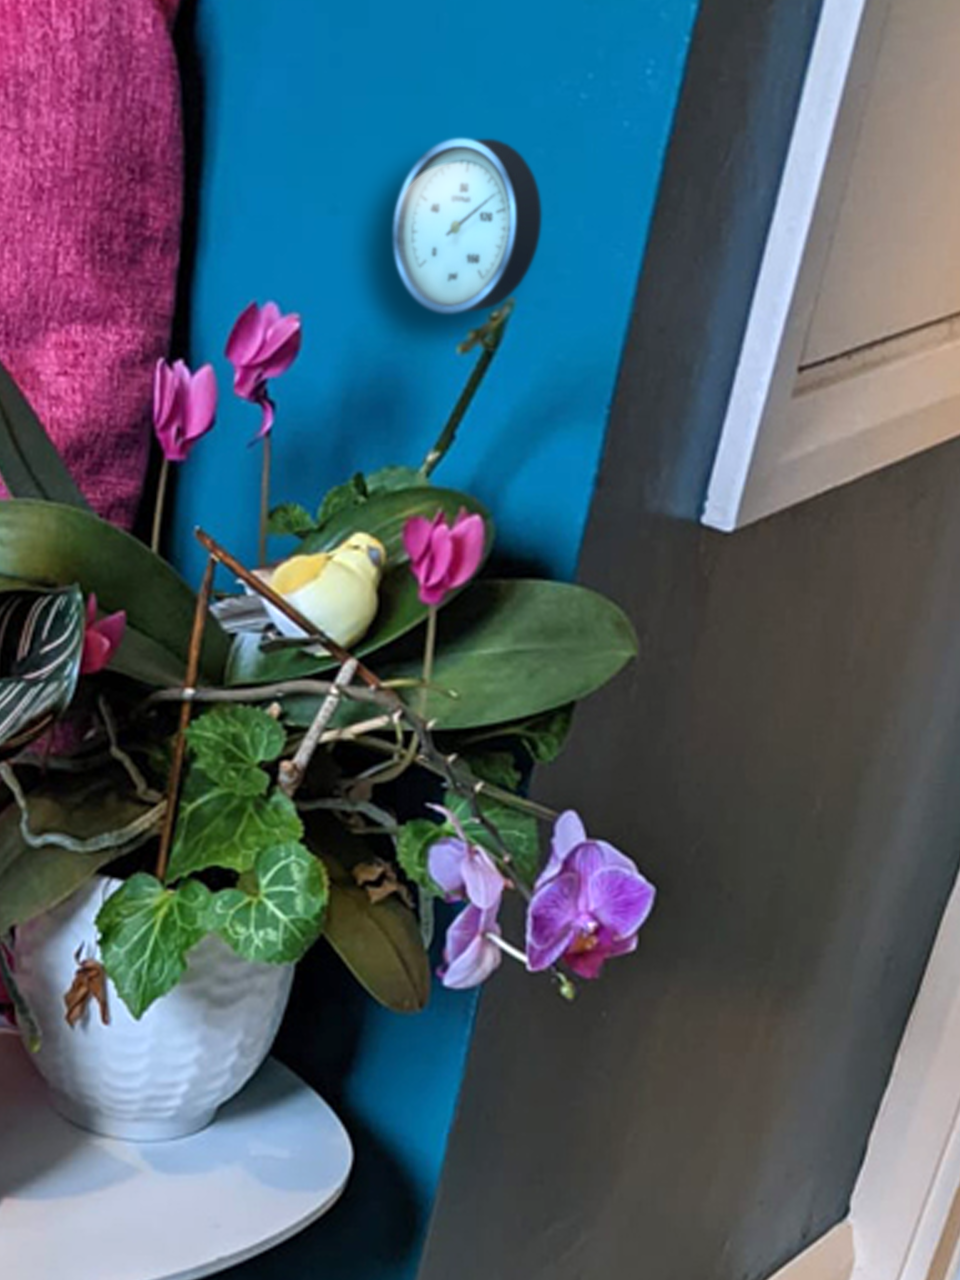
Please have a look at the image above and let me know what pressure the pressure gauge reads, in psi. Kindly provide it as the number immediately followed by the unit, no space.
110psi
